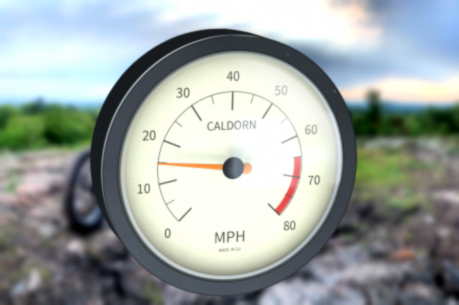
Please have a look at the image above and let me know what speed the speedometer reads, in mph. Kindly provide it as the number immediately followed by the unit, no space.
15mph
